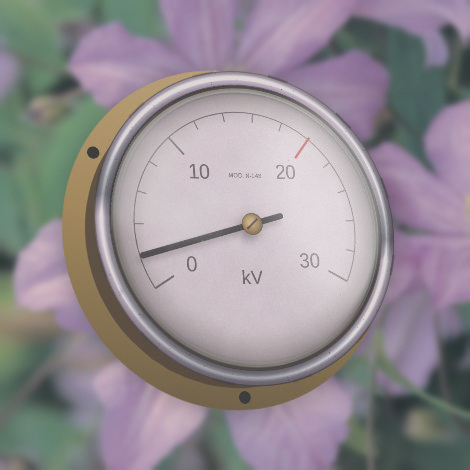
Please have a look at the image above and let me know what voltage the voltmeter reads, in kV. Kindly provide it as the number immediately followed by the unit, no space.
2kV
